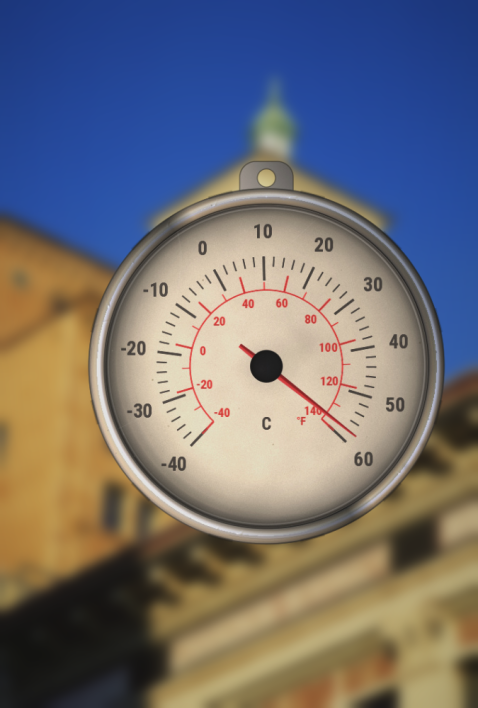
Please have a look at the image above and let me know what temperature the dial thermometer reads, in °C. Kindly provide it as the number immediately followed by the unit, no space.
58°C
